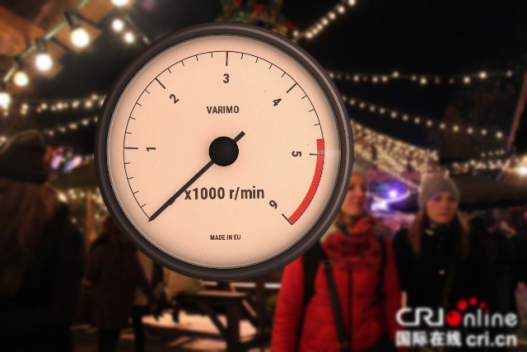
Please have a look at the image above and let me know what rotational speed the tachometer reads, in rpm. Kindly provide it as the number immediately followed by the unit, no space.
0rpm
